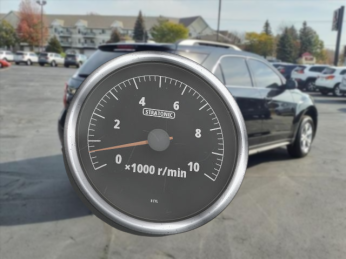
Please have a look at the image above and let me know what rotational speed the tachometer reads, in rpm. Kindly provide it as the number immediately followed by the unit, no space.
600rpm
